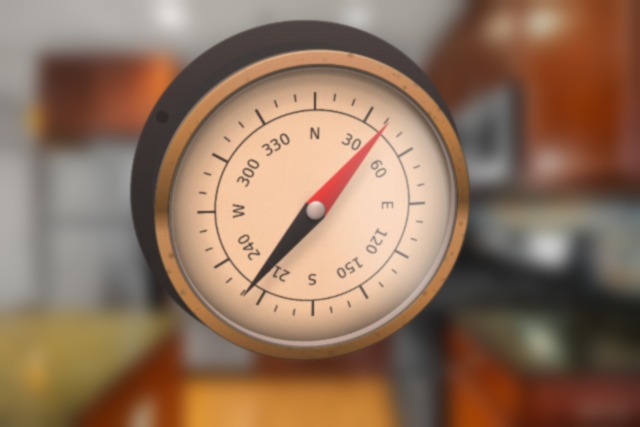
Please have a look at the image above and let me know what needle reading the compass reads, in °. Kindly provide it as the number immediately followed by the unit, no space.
40°
